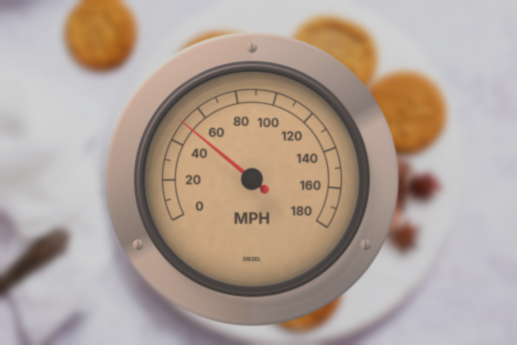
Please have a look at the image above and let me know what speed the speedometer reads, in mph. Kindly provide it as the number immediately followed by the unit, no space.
50mph
